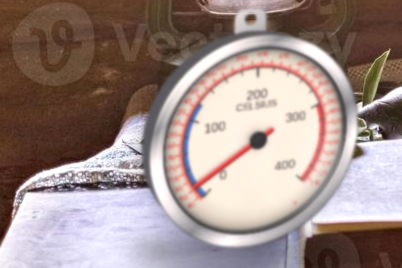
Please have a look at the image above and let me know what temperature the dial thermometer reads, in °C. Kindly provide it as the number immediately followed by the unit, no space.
20°C
